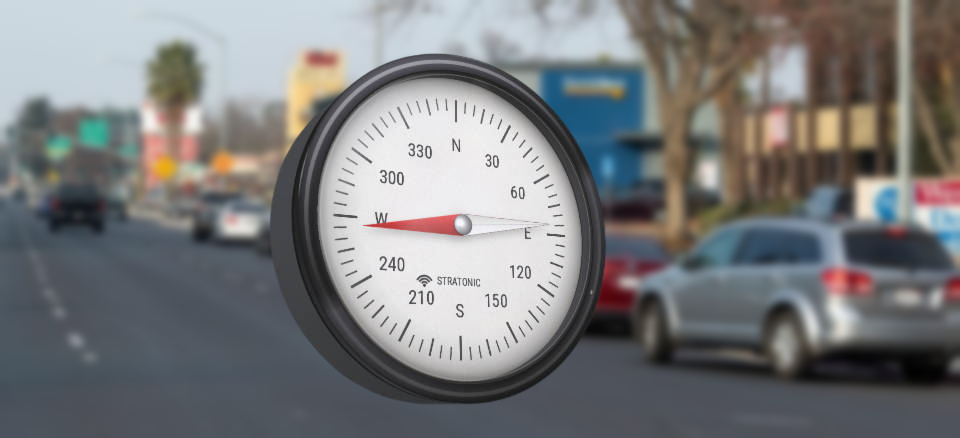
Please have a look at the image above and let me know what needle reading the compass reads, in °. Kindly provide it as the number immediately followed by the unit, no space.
265°
